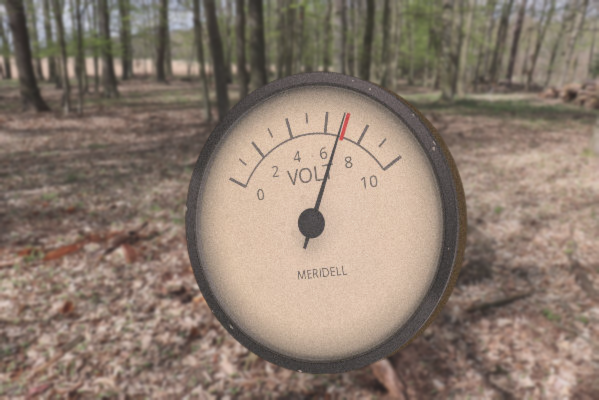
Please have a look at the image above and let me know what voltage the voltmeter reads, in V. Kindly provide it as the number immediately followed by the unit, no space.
7V
